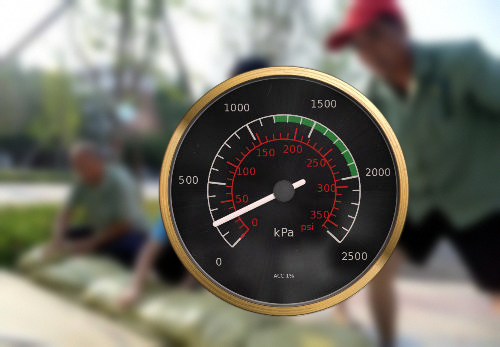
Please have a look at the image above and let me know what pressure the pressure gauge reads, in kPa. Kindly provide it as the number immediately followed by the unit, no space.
200kPa
